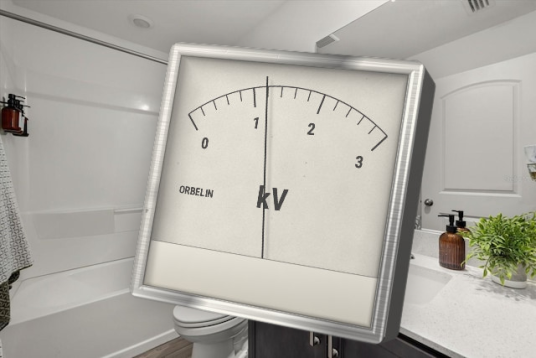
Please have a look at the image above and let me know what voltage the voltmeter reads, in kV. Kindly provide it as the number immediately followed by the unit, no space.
1.2kV
